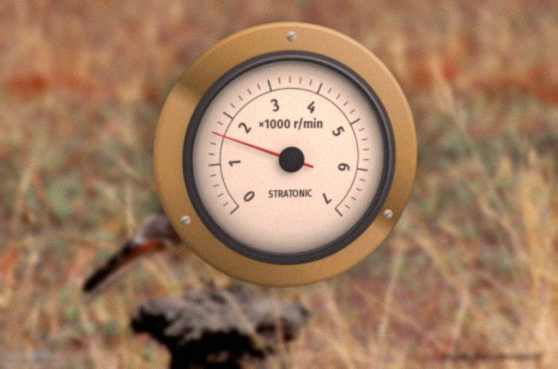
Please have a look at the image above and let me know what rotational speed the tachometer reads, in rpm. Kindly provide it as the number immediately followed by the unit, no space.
1600rpm
